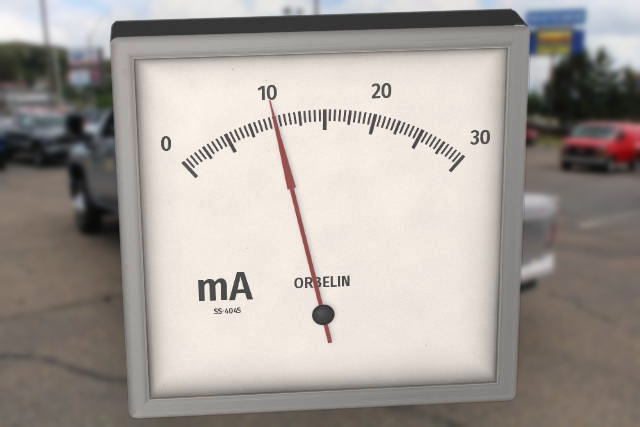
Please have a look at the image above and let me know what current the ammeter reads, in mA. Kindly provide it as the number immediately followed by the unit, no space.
10mA
